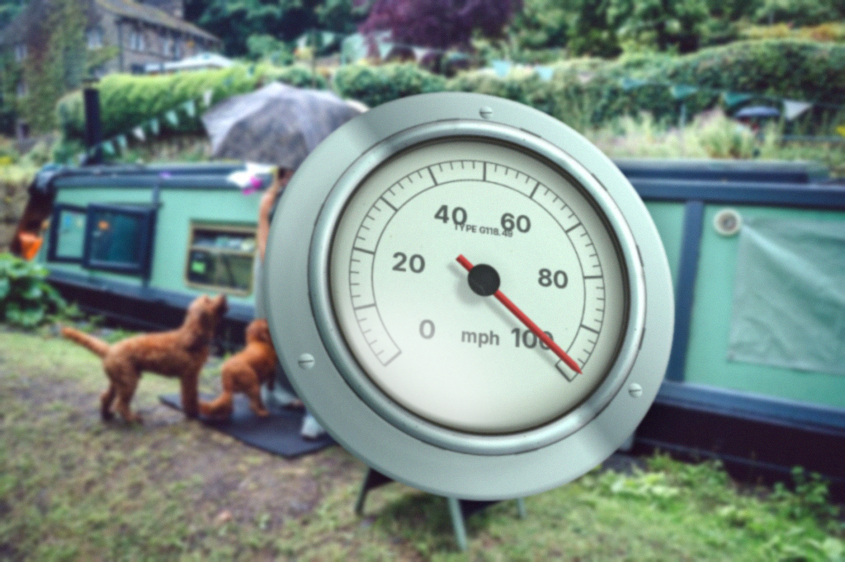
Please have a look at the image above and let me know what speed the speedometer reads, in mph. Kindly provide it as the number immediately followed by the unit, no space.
98mph
